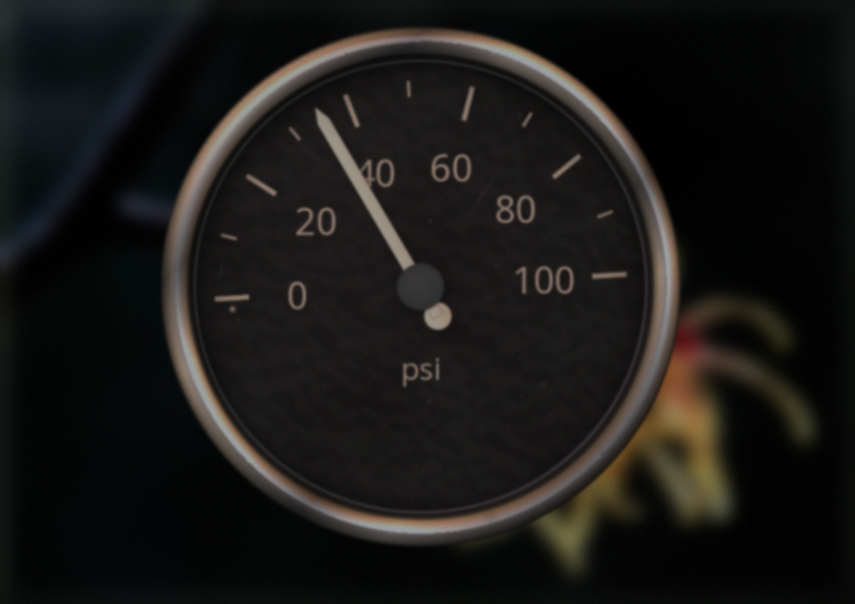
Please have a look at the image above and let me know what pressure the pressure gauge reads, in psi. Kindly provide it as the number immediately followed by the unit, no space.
35psi
